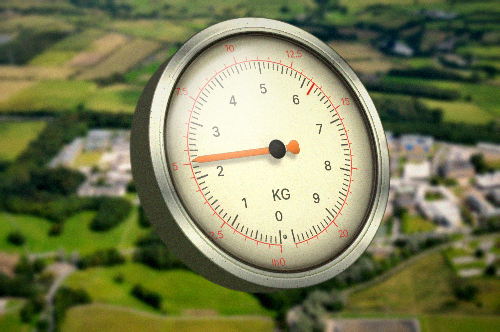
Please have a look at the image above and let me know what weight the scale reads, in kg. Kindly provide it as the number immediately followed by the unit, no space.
2.3kg
